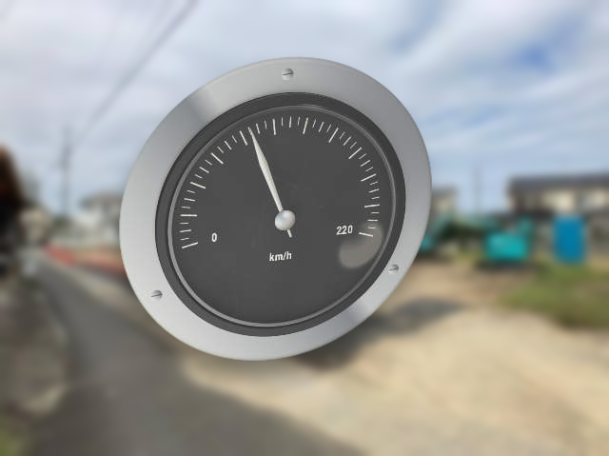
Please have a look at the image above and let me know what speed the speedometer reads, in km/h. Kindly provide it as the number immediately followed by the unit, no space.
85km/h
